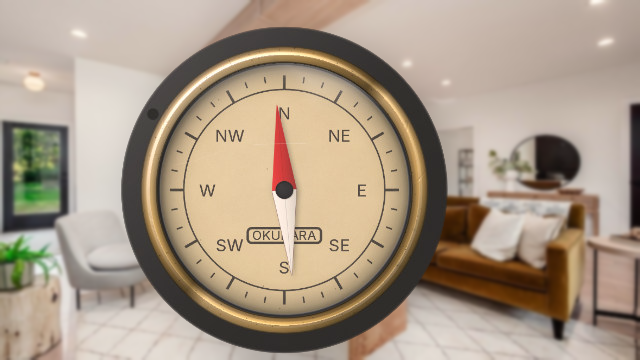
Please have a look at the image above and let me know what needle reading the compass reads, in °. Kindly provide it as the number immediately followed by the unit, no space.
355°
